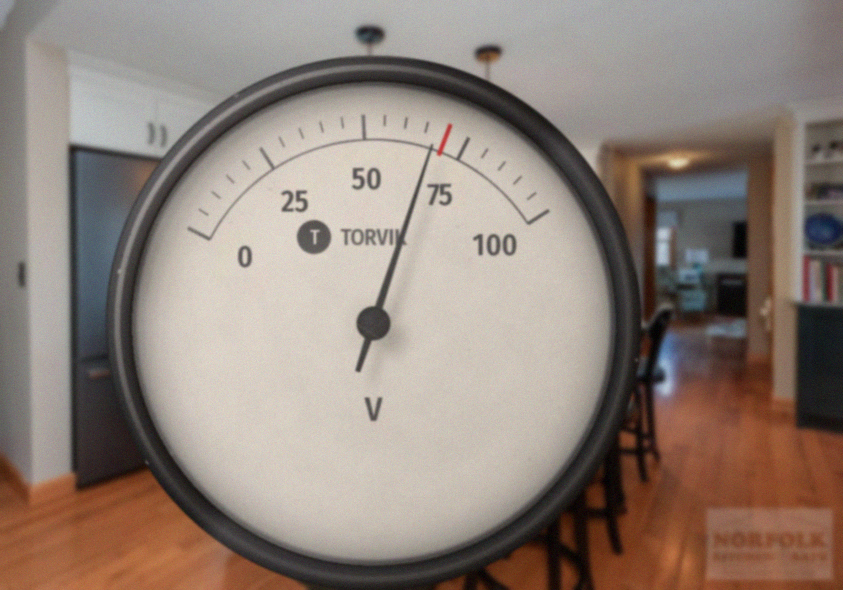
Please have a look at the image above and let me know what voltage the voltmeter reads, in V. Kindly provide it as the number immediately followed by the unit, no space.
67.5V
